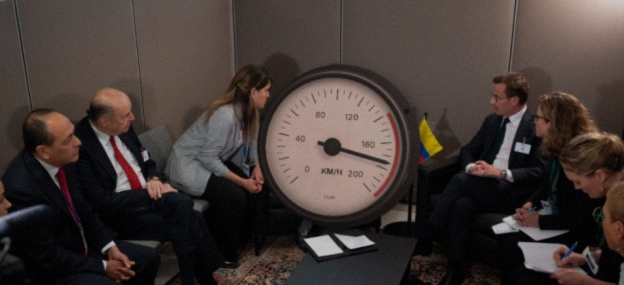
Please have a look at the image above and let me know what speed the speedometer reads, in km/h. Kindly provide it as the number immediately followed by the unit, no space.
175km/h
